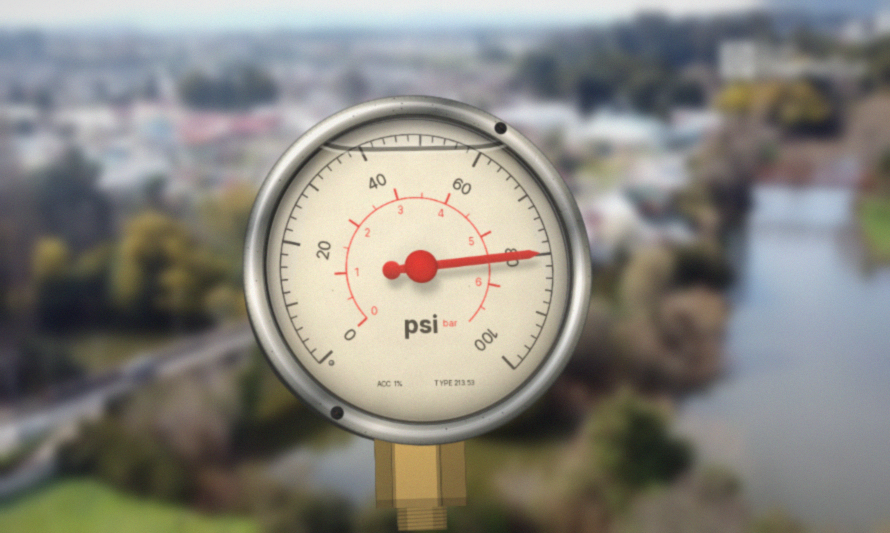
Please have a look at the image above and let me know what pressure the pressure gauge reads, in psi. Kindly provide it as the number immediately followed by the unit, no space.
80psi
